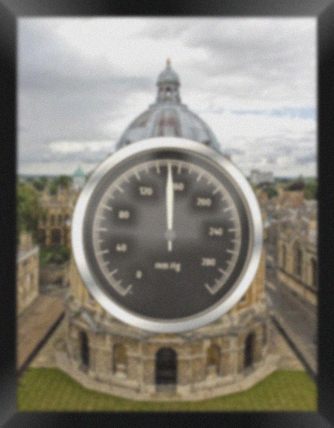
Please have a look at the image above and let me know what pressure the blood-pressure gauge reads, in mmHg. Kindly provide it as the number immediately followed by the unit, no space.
150mmHg
